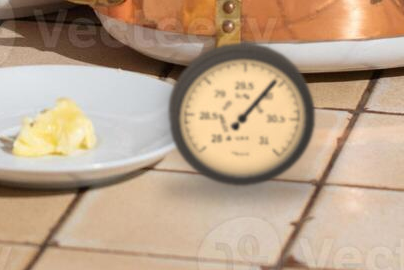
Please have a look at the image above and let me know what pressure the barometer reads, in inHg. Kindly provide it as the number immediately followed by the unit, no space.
29.9inHg
